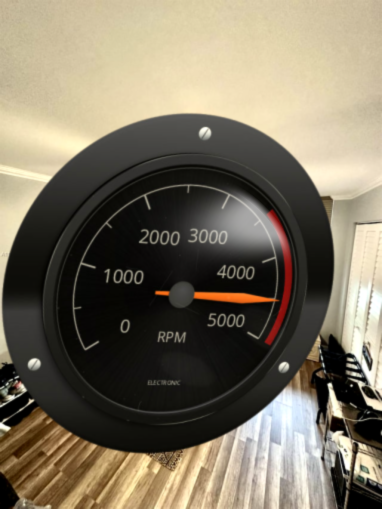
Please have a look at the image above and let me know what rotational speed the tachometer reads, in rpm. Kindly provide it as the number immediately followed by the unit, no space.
4500rpm
